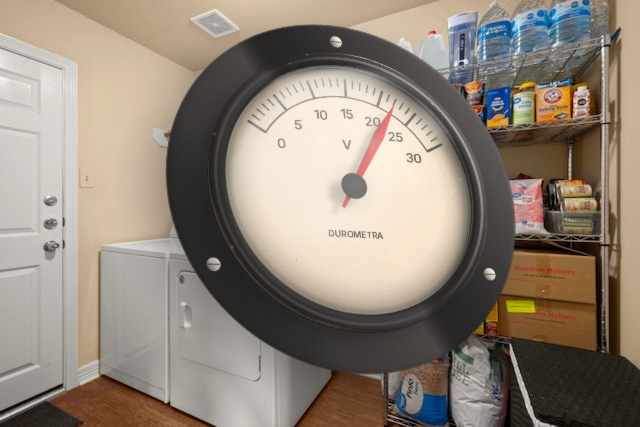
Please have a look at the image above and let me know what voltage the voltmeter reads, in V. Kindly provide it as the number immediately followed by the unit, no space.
22V
